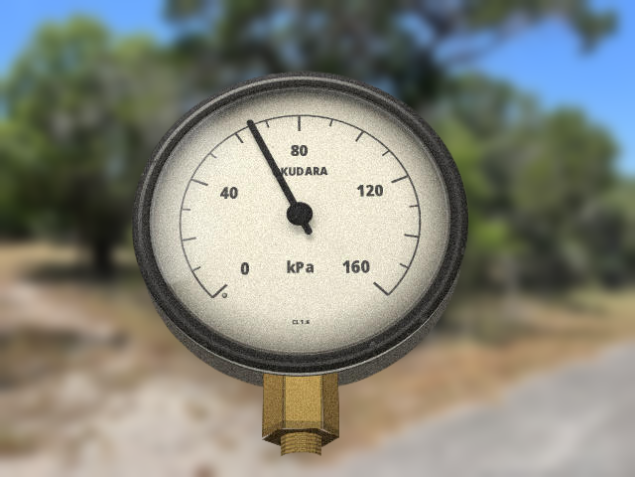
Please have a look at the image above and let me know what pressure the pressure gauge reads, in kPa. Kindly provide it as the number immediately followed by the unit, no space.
65kPa
